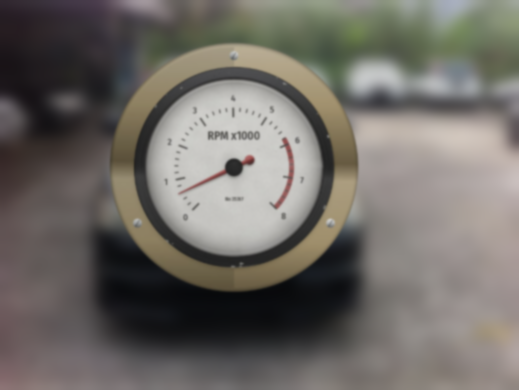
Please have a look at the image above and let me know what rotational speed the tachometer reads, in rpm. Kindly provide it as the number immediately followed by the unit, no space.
600rpm
